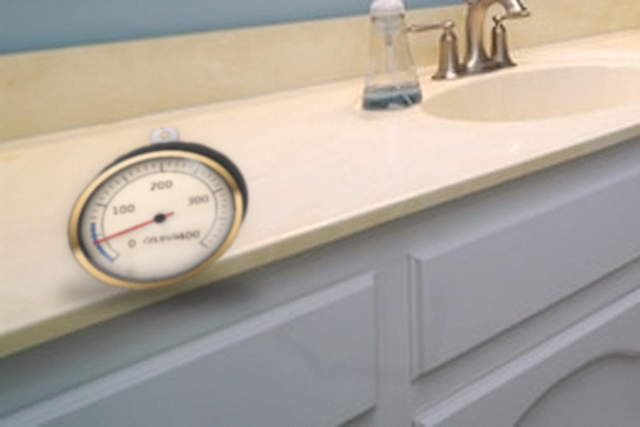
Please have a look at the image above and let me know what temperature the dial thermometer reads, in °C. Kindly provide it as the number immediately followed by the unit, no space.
40°C
